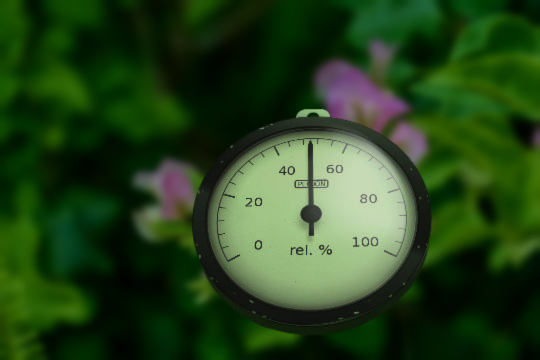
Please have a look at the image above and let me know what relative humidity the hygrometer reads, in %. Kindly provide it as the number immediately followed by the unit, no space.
50%
